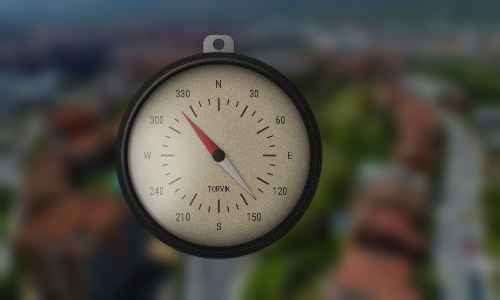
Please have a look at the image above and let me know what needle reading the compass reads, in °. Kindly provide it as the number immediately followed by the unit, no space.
320°
